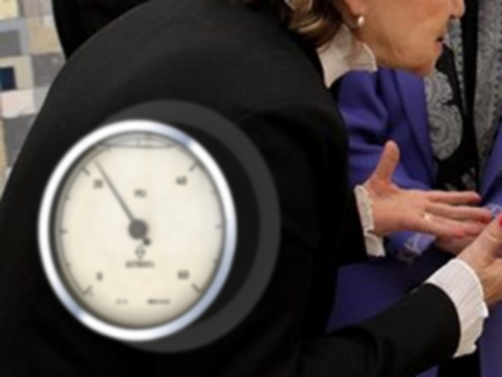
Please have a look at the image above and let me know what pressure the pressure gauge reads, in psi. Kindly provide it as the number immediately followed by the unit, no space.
22.5psi
